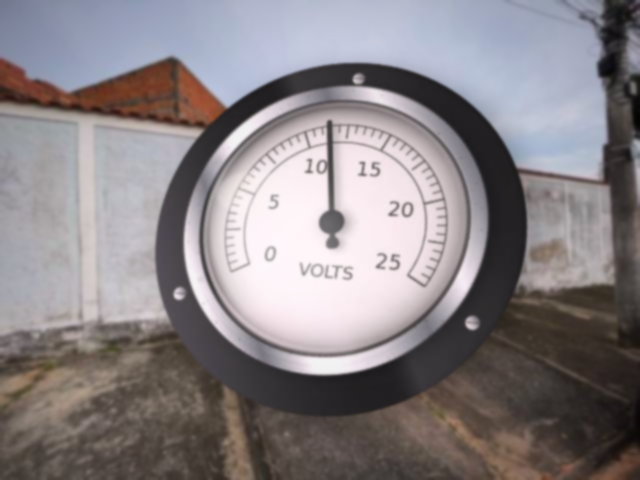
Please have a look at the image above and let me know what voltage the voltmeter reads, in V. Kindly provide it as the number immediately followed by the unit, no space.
11.5V
